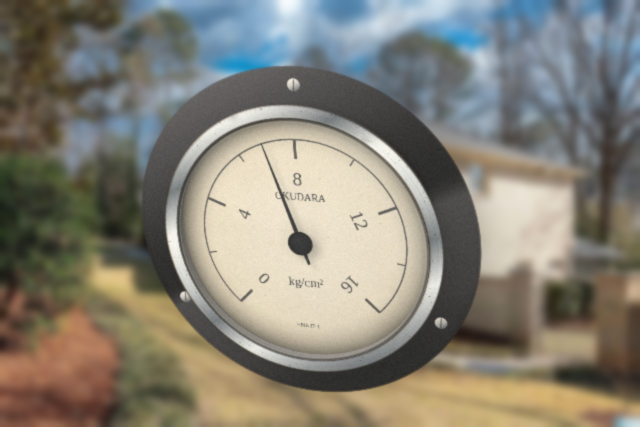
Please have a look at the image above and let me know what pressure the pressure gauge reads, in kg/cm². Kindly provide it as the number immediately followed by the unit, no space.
7kg/cm²
